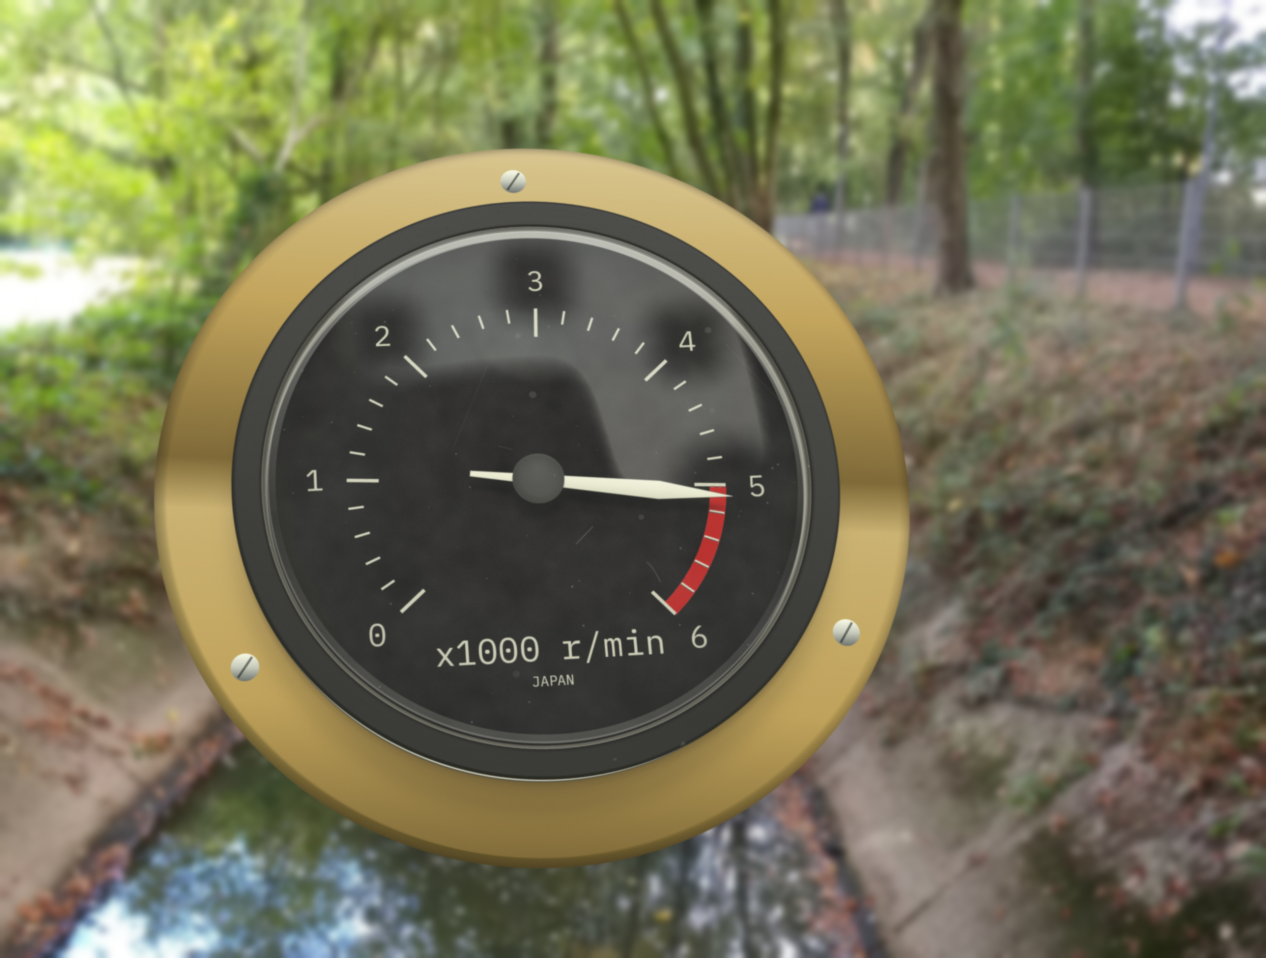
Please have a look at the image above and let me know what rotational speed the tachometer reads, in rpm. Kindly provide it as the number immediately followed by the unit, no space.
5100rpm
